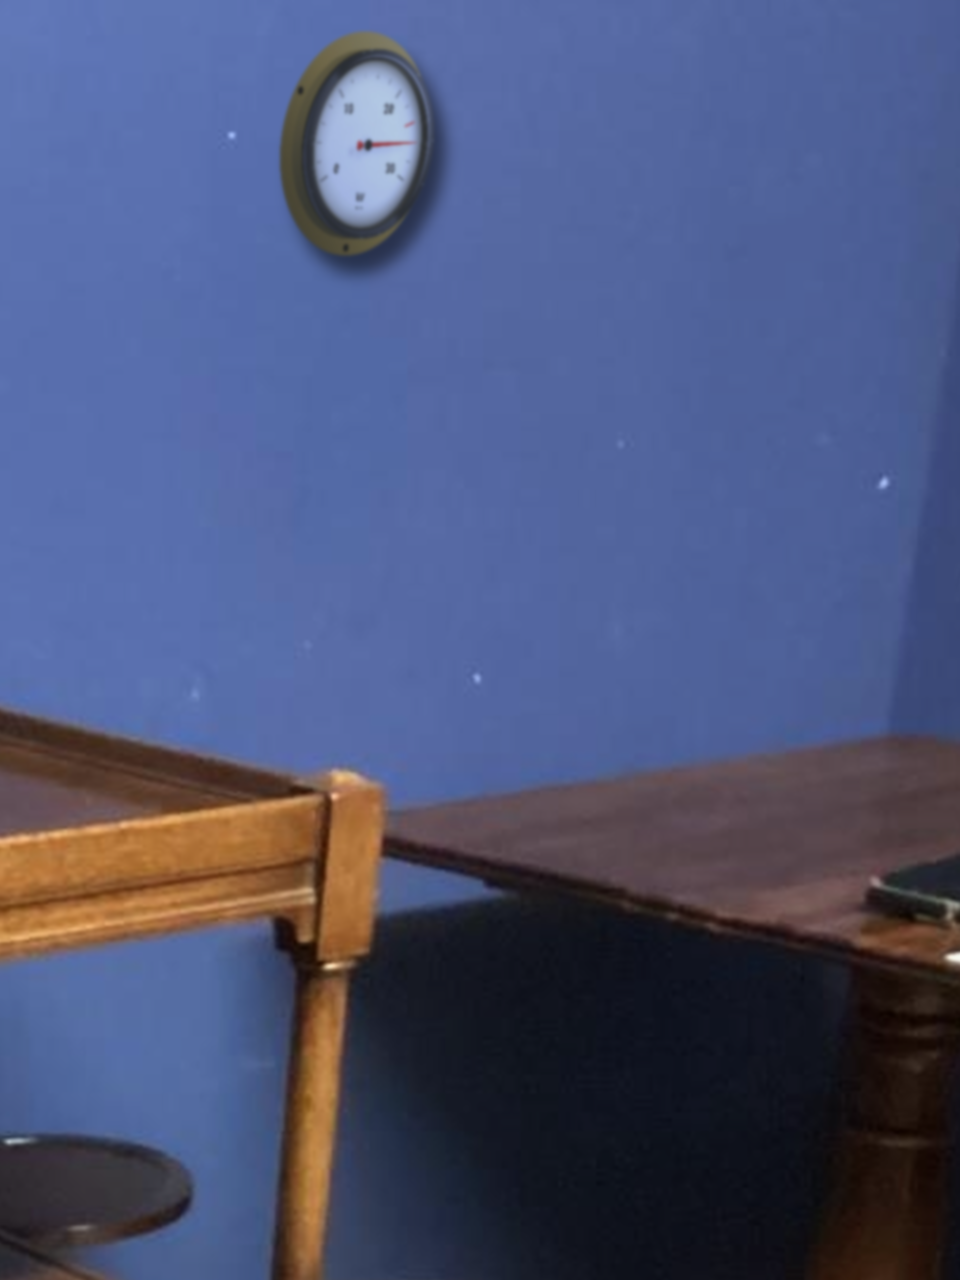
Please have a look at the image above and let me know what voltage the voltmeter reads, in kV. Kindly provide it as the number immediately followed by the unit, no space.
26kV
